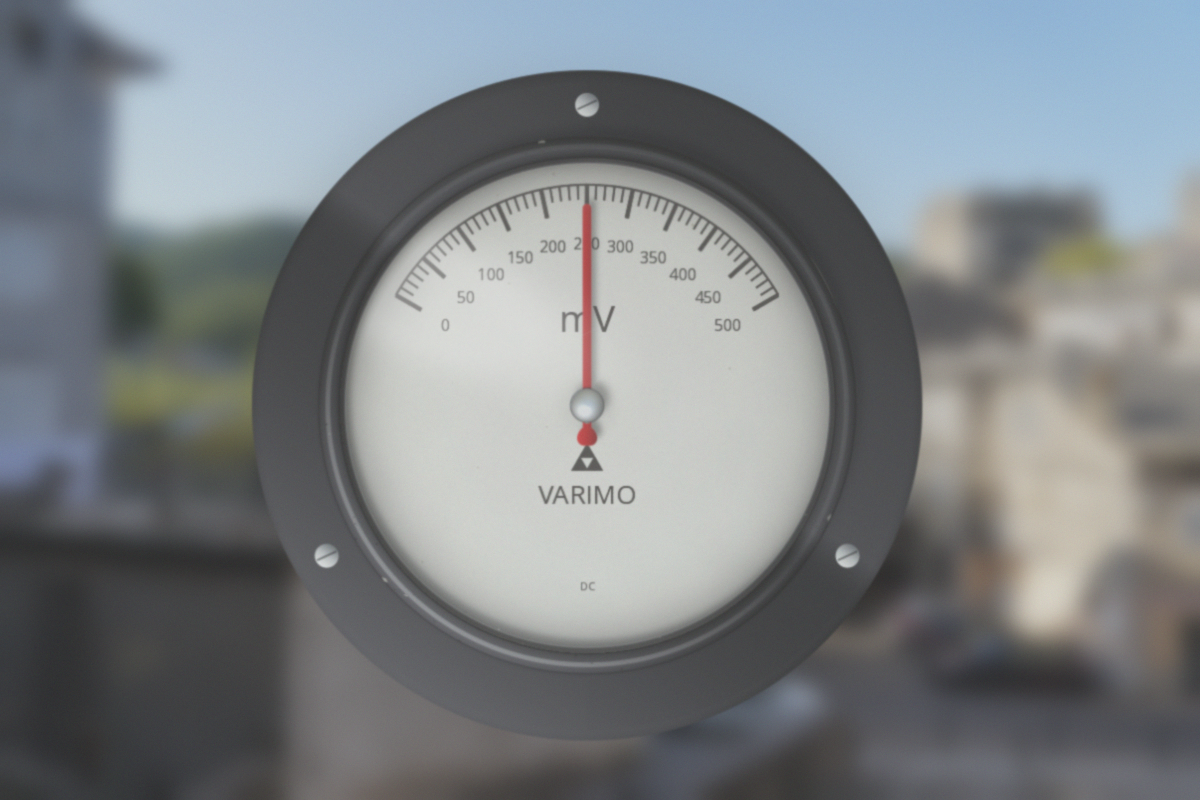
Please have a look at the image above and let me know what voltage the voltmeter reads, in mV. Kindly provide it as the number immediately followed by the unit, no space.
250mV
